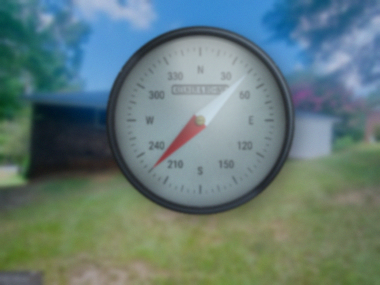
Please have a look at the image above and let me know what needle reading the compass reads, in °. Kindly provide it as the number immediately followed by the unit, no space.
225°
